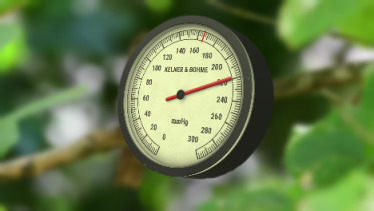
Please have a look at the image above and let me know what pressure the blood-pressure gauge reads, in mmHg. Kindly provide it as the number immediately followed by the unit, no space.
220mmHg
